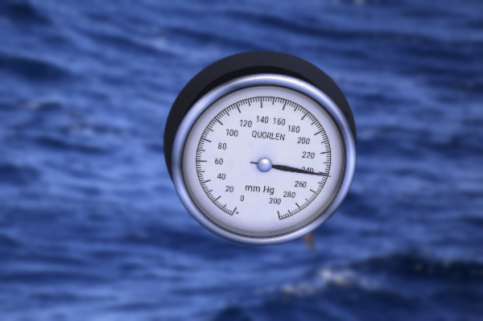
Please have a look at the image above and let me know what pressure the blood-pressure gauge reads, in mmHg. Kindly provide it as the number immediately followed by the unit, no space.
240mmHg
